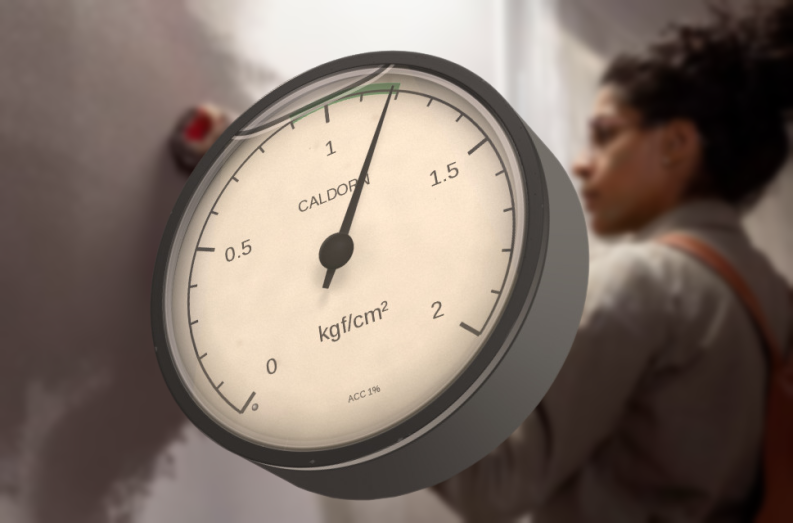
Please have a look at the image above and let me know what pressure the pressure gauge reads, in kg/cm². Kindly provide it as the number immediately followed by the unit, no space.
1.2kg/cm²
